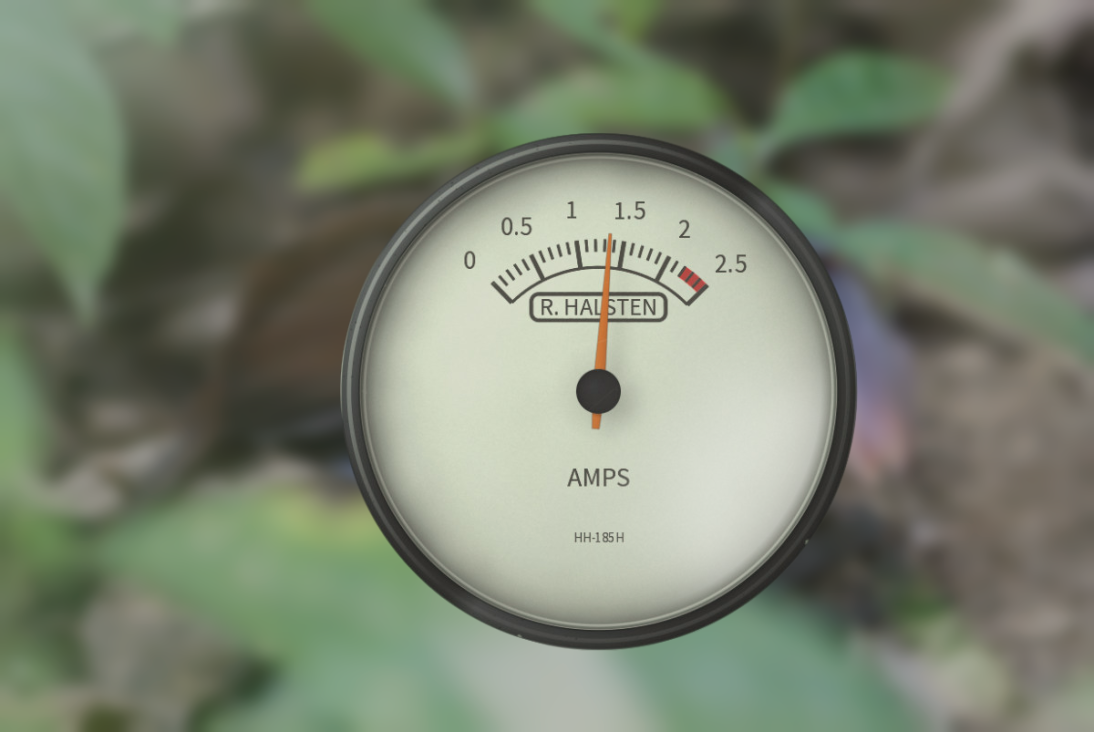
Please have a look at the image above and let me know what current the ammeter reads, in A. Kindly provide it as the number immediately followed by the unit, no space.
1.35A
